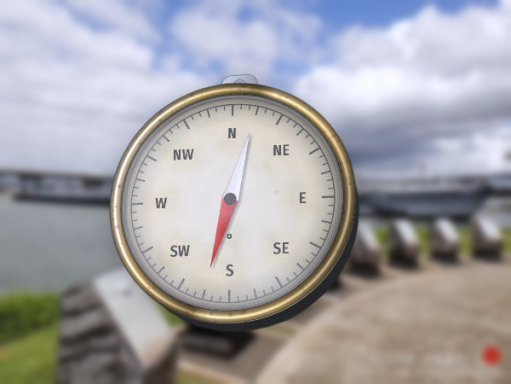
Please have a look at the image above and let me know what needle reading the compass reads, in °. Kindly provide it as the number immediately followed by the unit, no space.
195°
